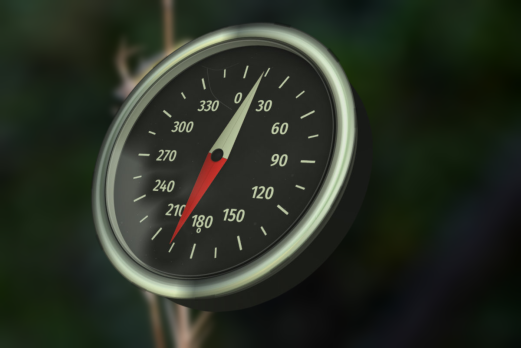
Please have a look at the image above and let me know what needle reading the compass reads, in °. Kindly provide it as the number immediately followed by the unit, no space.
195°
